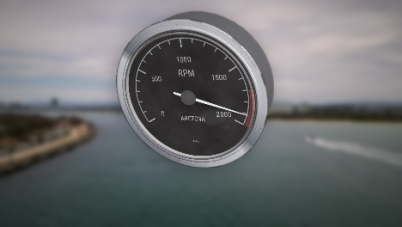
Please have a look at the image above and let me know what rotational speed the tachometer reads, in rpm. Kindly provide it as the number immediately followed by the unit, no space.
1900rpm
